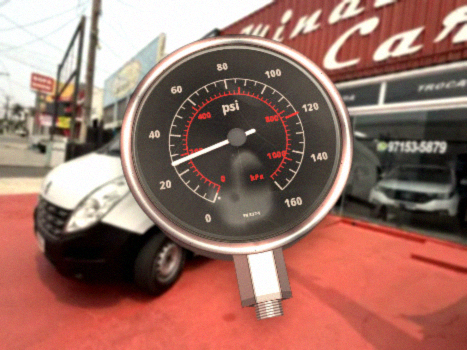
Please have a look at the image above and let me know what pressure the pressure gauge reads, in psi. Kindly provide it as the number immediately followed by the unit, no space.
25psi
